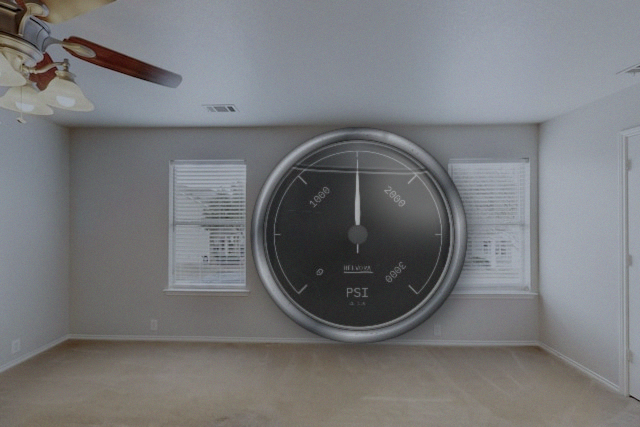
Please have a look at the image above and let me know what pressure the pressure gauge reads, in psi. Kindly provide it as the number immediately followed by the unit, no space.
1500psi
